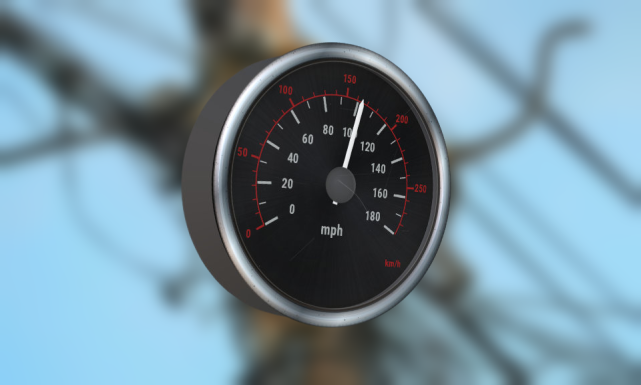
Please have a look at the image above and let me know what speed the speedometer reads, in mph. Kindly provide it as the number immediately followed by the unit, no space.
100mph
